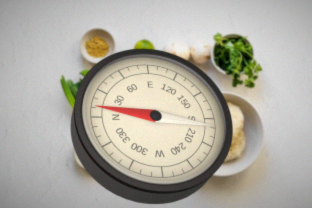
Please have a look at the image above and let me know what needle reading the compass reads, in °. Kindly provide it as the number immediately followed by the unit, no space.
10°
